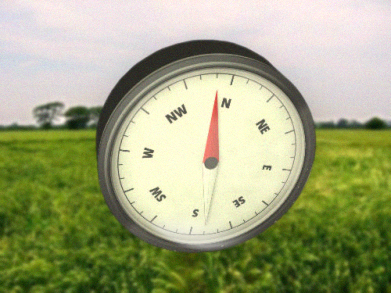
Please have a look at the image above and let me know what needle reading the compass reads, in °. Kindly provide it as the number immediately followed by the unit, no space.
350°
